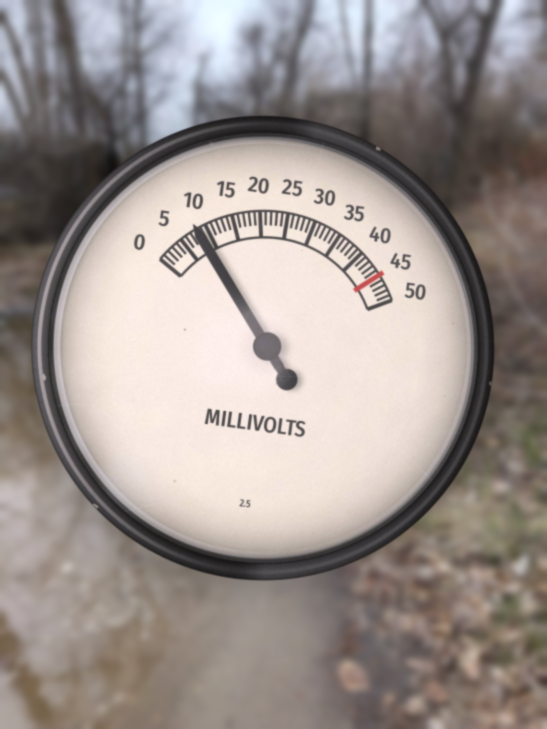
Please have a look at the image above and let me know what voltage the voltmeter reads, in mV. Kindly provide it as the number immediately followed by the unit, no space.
8mV
